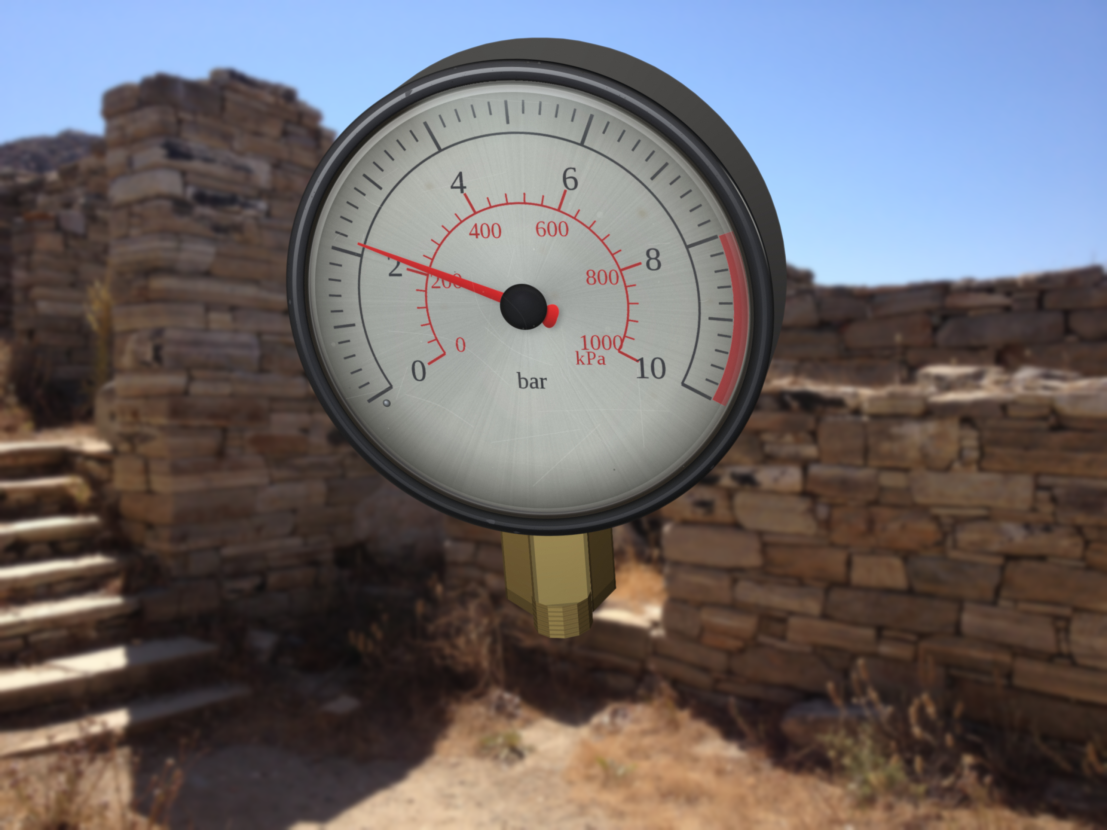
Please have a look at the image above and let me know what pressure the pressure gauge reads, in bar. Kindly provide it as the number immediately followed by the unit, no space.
2.2bar
